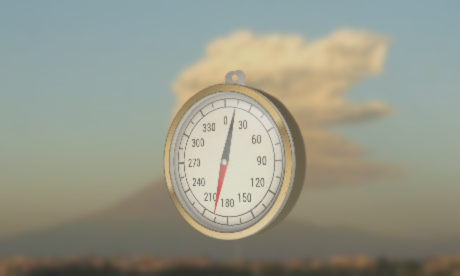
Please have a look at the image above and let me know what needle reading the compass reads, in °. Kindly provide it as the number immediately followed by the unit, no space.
195°
